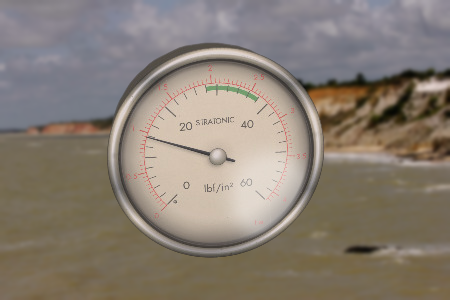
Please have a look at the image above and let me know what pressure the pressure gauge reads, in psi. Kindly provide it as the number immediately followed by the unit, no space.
14psi
